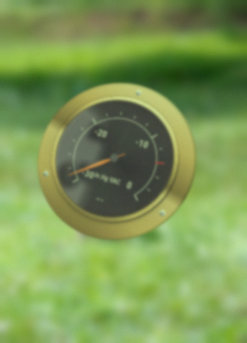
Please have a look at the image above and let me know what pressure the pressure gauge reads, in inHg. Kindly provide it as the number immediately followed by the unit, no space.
-29inHg
